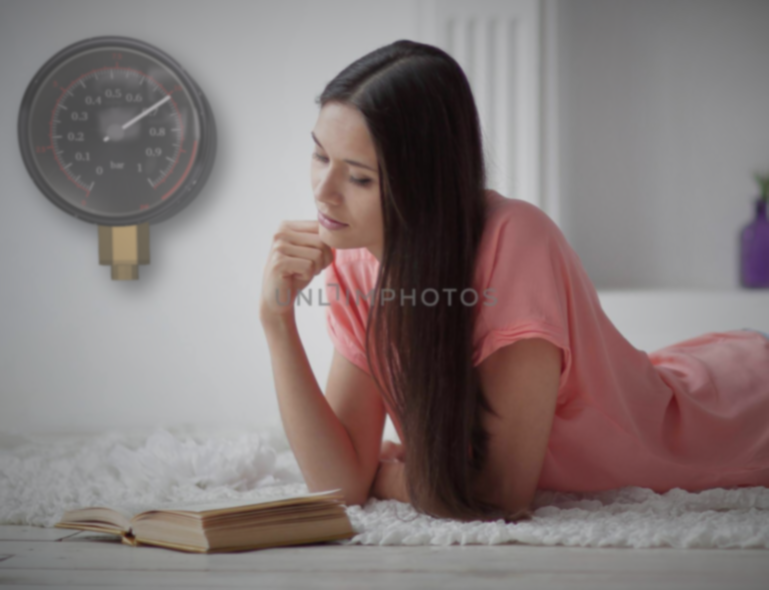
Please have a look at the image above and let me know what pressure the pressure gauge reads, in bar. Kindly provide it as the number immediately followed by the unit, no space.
0.7bar
